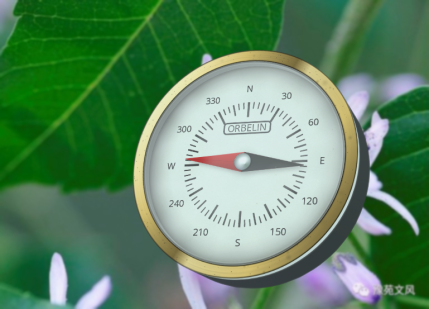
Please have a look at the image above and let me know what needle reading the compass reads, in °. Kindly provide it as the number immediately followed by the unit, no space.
275°
